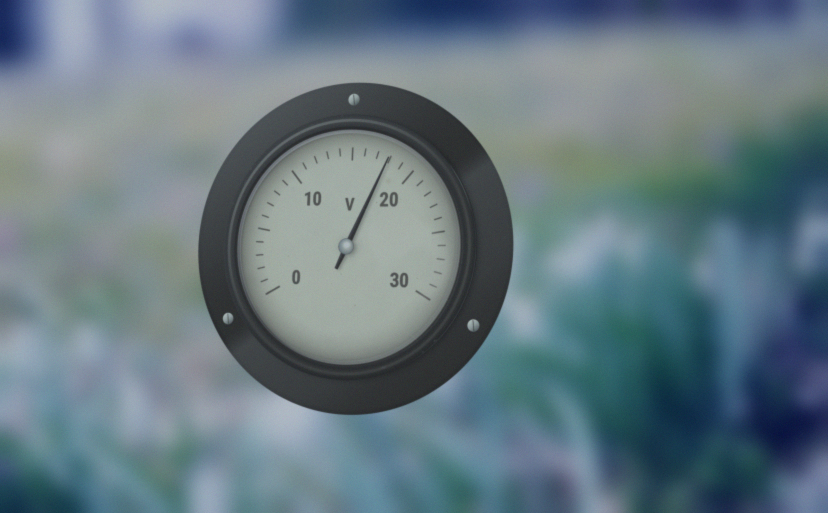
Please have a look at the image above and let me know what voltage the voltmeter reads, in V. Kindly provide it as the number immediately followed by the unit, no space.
18V
